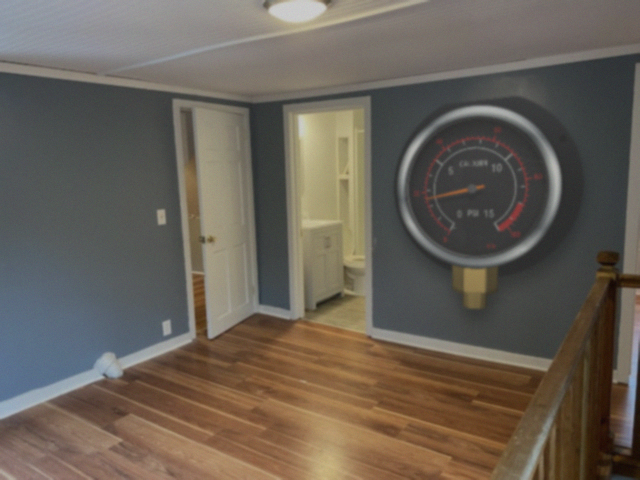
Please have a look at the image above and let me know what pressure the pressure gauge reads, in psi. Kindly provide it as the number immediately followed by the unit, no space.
2.5psi
